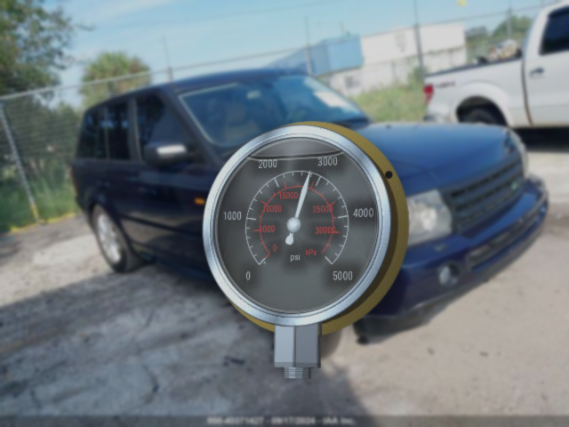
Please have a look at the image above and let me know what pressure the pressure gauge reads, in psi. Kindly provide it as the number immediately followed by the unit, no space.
2800psi
